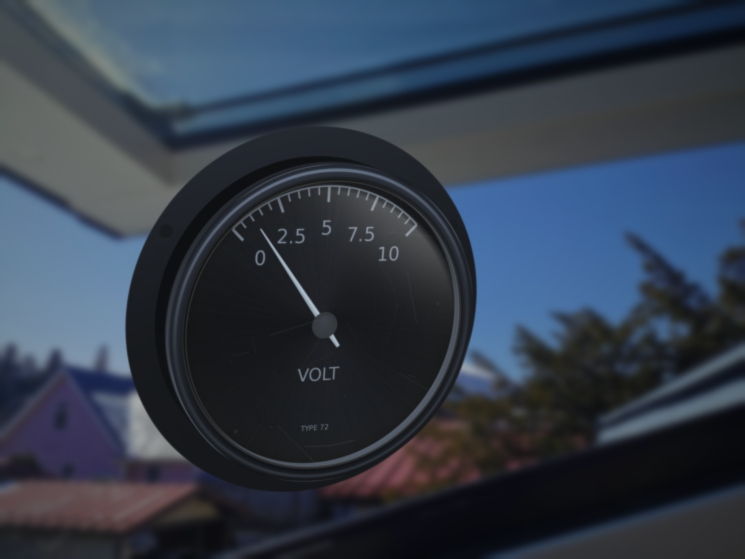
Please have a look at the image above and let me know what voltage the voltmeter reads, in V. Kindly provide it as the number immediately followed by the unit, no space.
1V
